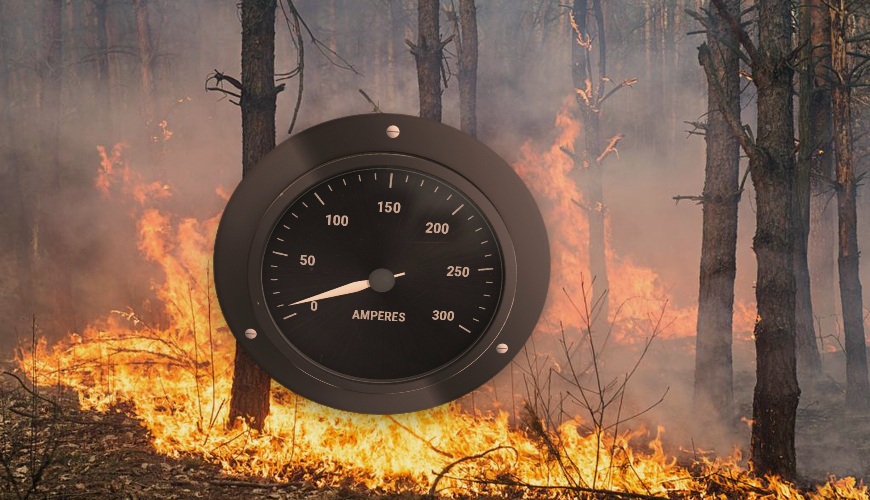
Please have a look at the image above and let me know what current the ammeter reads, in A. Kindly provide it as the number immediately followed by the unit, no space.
10A
